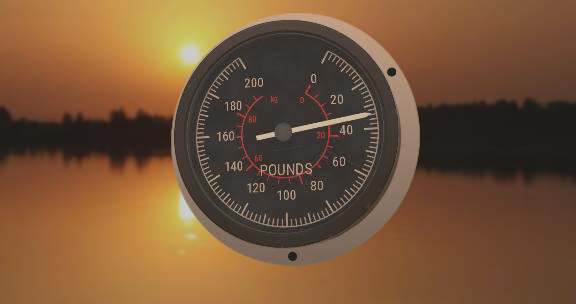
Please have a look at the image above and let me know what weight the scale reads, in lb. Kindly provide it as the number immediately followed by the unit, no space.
34lb
